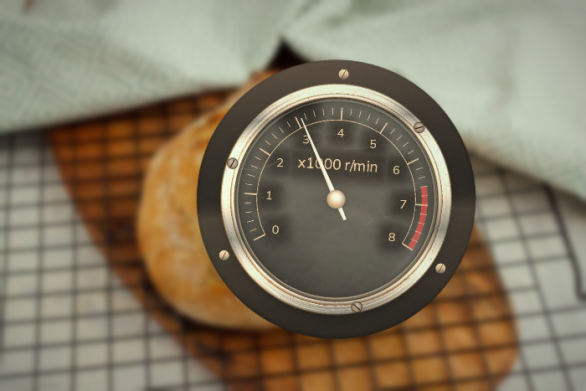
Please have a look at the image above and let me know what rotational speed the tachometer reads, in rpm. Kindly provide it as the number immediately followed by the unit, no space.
3100rpm
